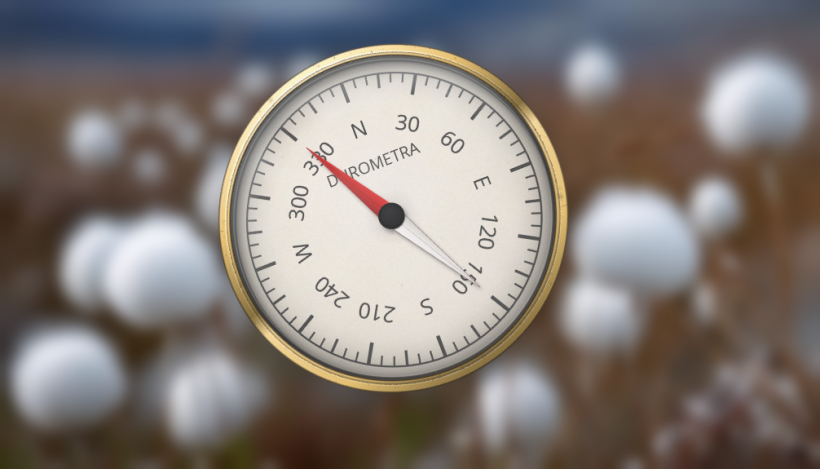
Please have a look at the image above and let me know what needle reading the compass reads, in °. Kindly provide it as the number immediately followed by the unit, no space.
330°
